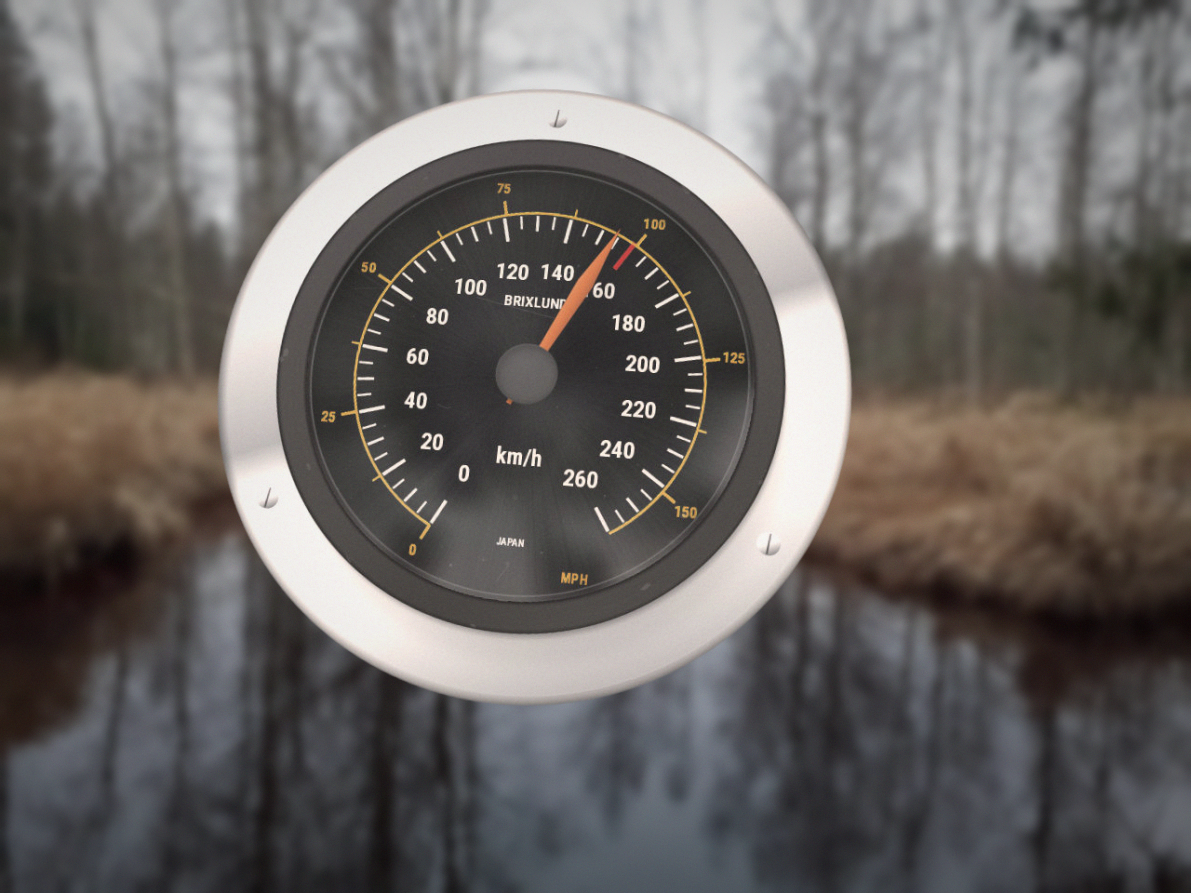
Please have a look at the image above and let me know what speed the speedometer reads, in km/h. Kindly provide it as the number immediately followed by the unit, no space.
155km/h
